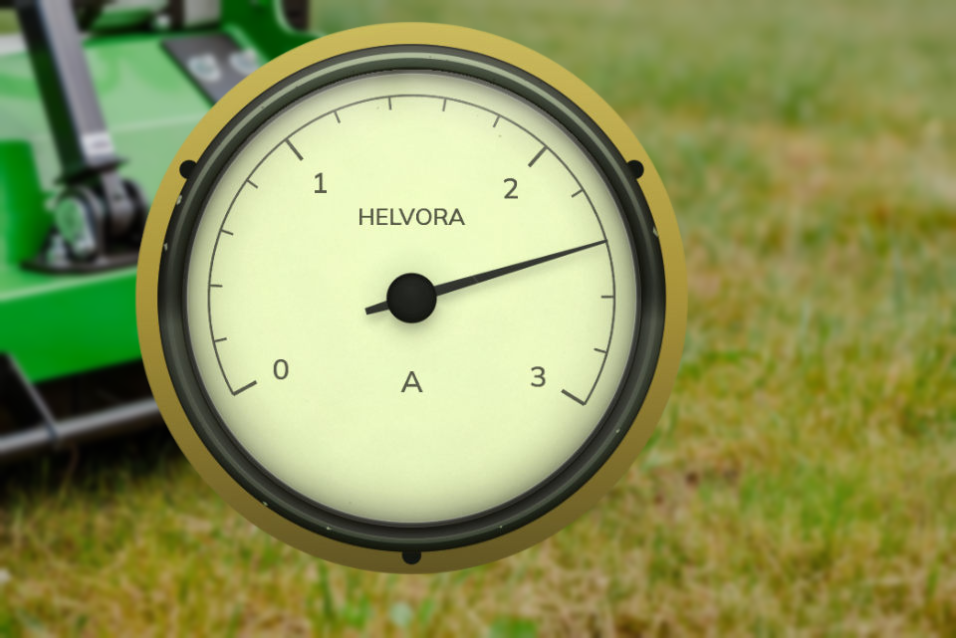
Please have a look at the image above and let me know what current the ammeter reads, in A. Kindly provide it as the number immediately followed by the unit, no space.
2.4A
